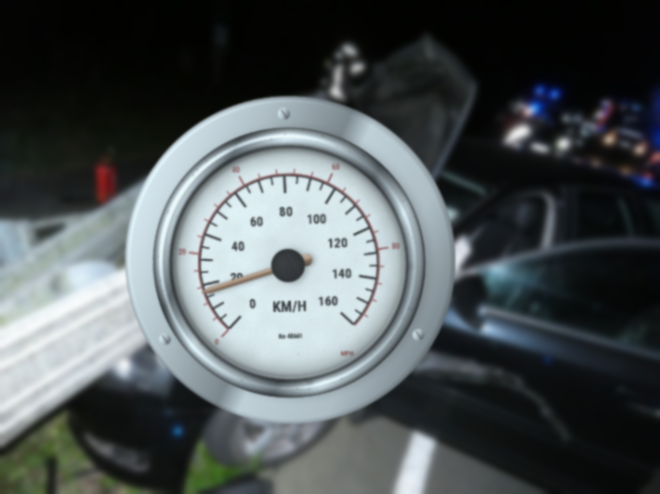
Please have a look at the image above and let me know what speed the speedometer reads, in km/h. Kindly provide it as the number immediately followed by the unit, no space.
17.5km/h
